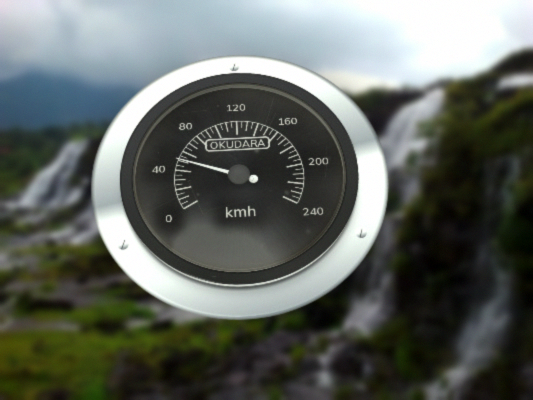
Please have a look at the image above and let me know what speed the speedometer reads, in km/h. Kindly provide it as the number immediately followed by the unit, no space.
50km/h
